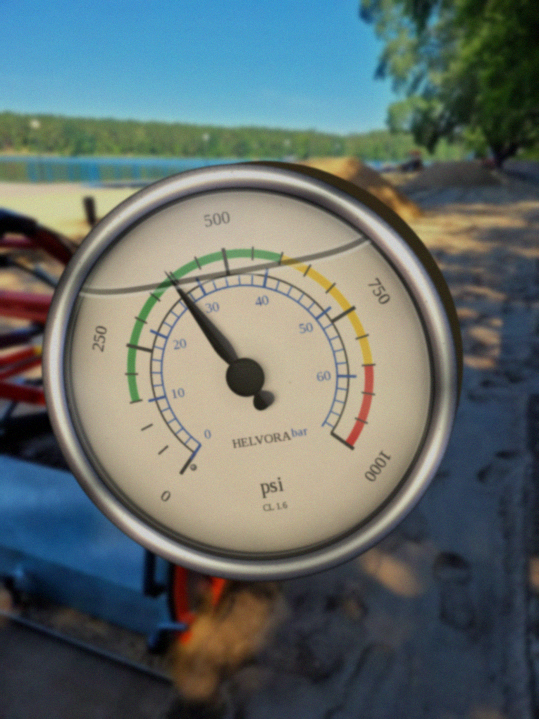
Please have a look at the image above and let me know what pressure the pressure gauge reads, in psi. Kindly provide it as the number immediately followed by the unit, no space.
400psi
